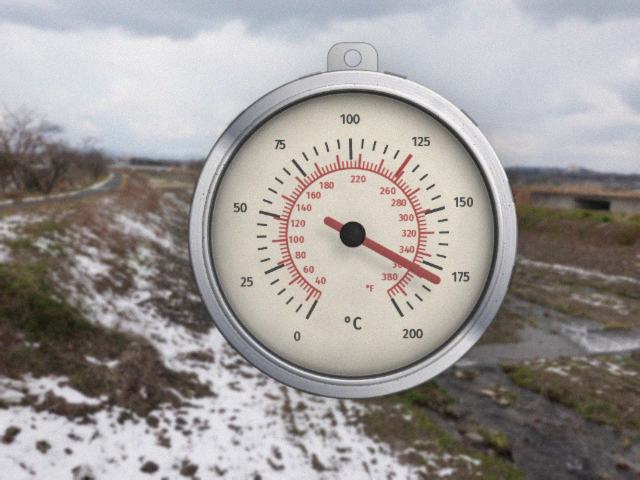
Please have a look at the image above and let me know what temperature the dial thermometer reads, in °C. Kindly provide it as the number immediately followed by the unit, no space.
180°C
